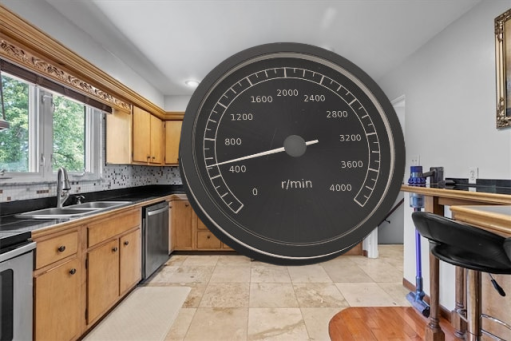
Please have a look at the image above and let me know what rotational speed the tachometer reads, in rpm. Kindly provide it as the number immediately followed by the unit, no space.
500rpm
